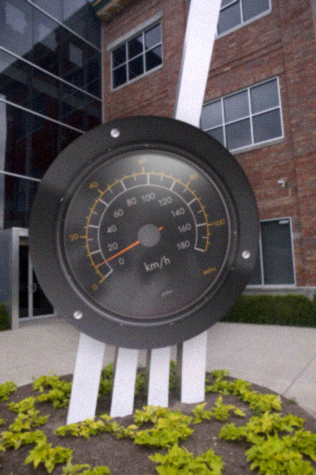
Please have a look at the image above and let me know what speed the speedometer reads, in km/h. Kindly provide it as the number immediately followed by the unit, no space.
10km/h
